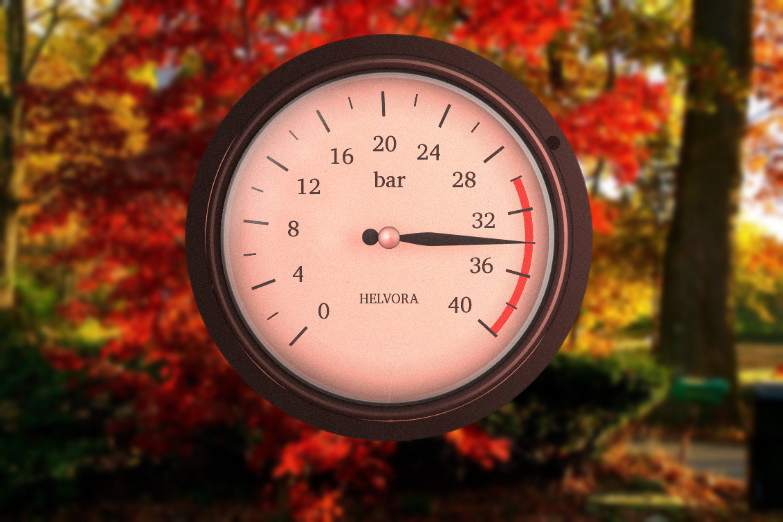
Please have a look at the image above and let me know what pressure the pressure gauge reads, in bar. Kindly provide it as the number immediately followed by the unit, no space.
34bar
